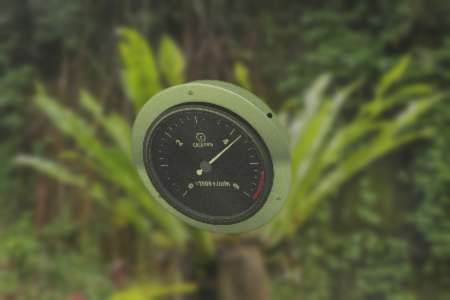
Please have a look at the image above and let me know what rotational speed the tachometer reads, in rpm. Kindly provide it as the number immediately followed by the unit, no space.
4200rpm
